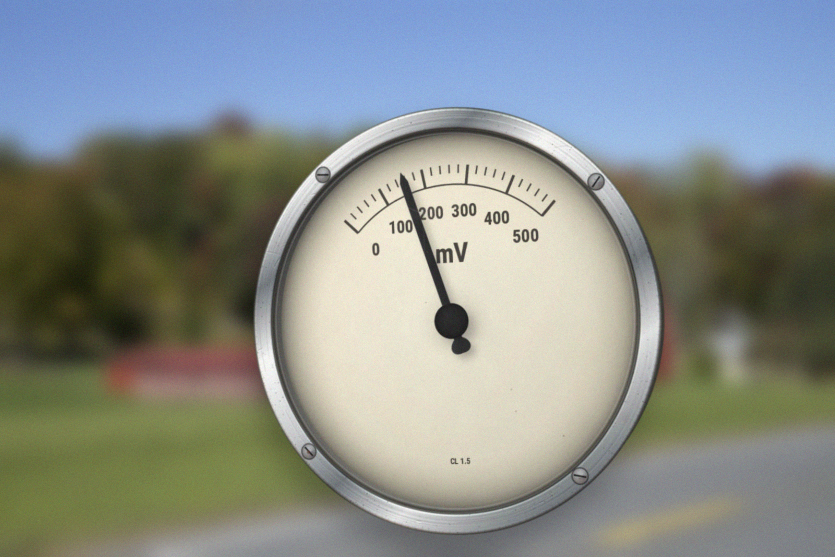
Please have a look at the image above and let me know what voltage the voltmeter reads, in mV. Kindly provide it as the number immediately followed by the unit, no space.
160mV
